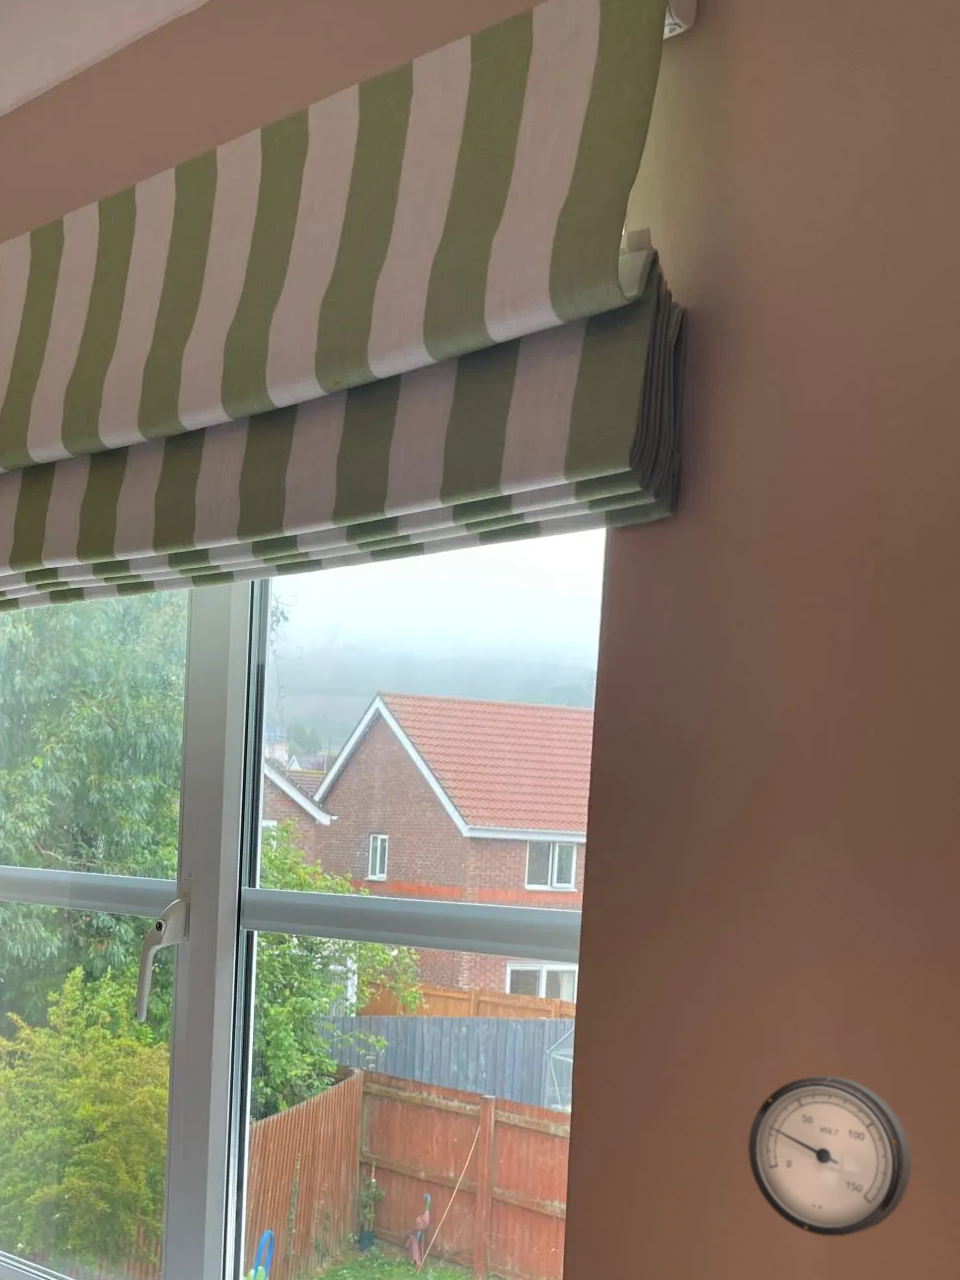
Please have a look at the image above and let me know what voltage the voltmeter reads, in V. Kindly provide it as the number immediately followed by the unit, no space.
25V
